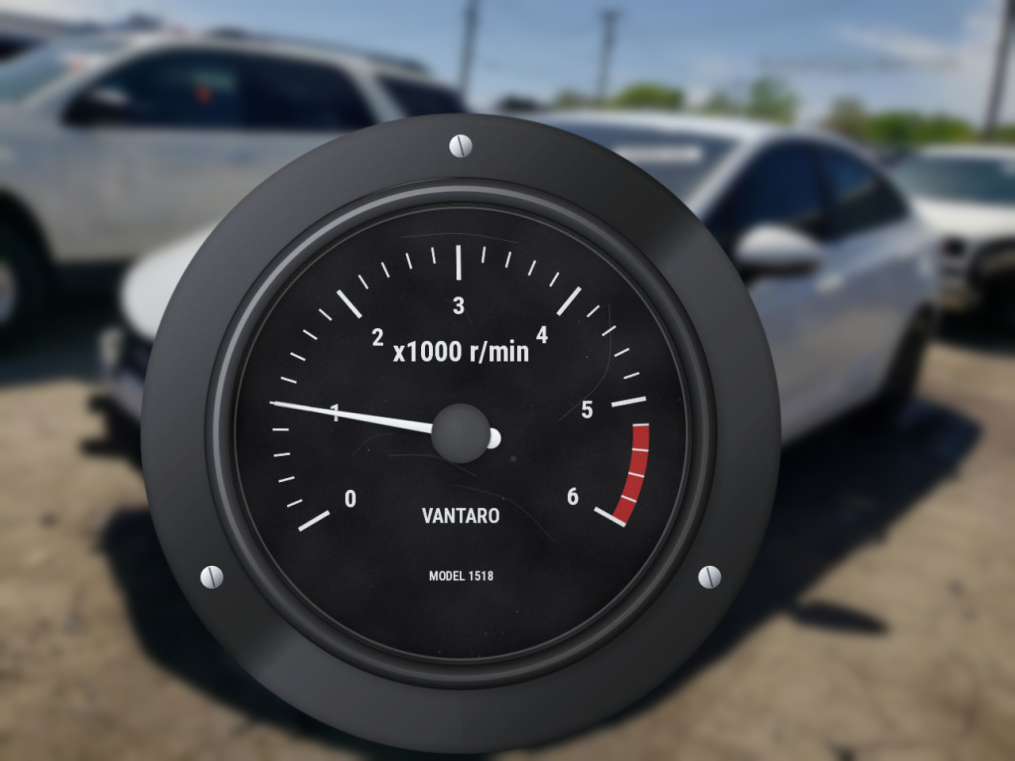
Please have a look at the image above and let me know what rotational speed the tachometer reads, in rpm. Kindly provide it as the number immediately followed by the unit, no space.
1000rpm
